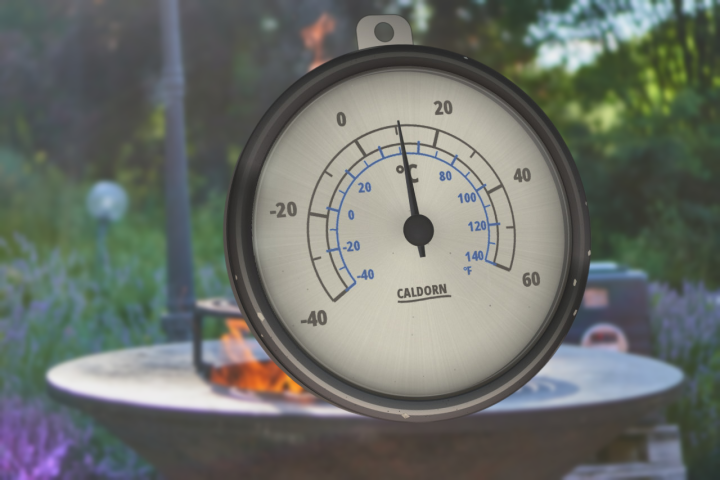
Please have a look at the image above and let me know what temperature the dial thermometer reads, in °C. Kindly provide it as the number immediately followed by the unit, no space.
10°C
